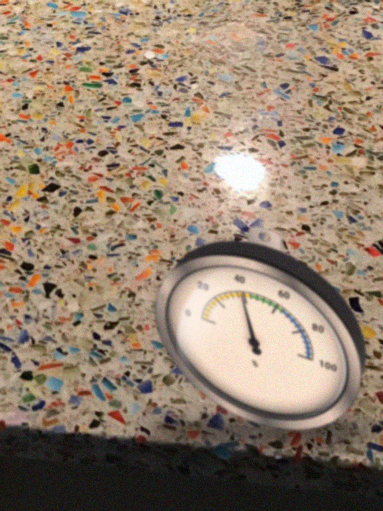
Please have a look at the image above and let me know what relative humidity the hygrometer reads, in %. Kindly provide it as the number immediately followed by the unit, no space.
40%
